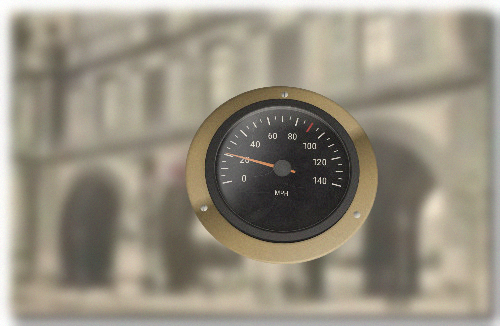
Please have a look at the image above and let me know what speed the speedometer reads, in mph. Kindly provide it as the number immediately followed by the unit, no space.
20mph
